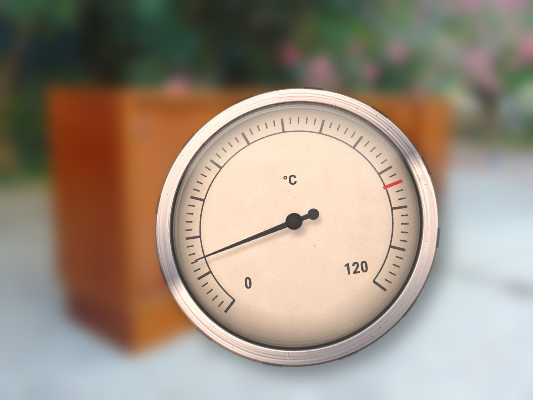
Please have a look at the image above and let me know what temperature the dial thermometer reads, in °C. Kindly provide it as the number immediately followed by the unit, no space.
14°C
